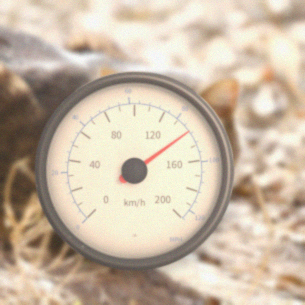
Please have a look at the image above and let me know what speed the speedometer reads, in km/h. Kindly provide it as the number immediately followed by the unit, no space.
140km/h
